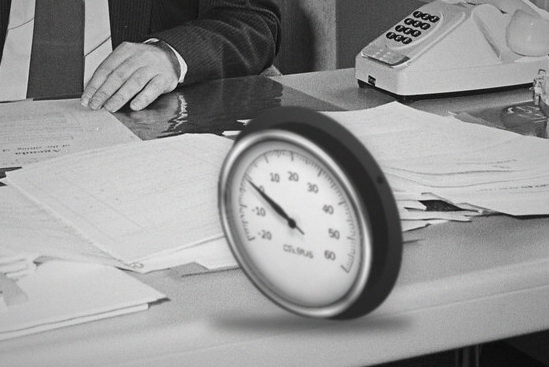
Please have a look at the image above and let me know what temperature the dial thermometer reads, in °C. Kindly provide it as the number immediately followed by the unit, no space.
0°C
